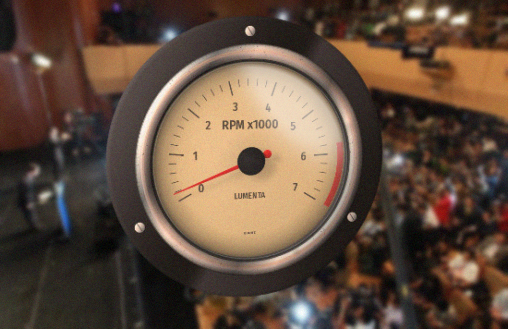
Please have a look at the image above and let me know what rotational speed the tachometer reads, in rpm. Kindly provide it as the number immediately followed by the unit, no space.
200rpm
